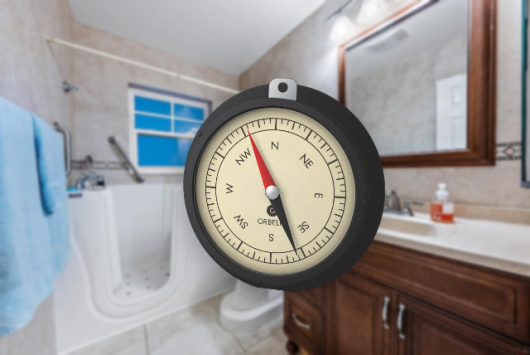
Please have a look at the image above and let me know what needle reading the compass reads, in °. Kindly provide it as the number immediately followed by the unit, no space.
335°
